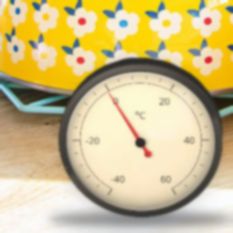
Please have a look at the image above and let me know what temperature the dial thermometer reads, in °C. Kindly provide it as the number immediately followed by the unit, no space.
0°C
